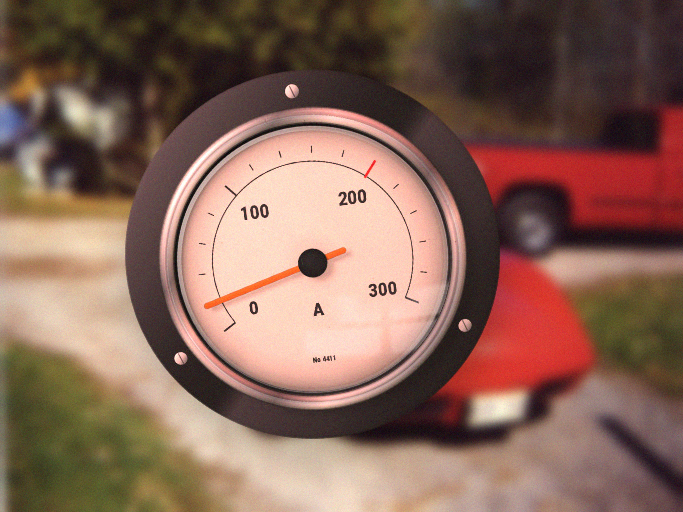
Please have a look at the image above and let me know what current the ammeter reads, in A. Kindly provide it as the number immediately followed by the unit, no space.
20A
